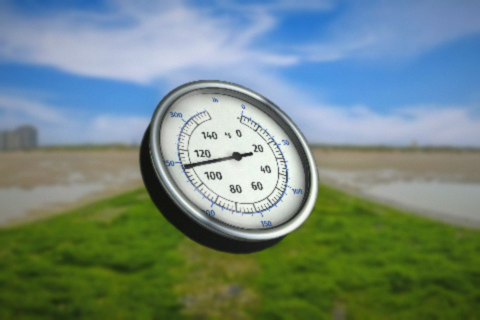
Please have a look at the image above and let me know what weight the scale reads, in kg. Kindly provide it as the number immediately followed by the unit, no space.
110kg
